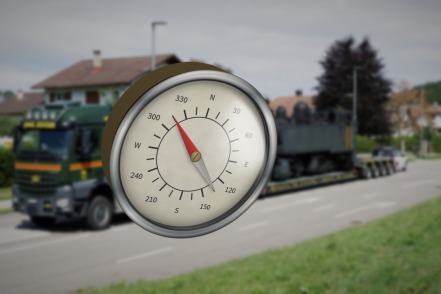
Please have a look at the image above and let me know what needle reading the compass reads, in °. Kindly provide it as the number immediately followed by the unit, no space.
315°
